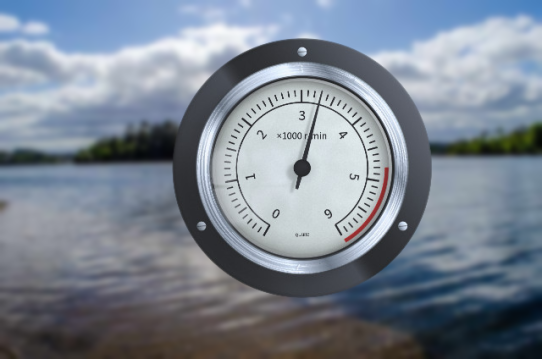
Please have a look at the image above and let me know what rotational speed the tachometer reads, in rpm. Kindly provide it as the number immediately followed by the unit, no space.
3300rpm
